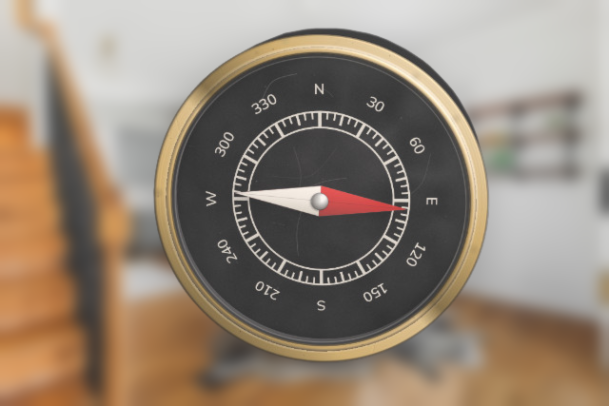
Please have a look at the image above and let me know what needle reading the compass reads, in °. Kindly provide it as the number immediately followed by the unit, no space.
95°
